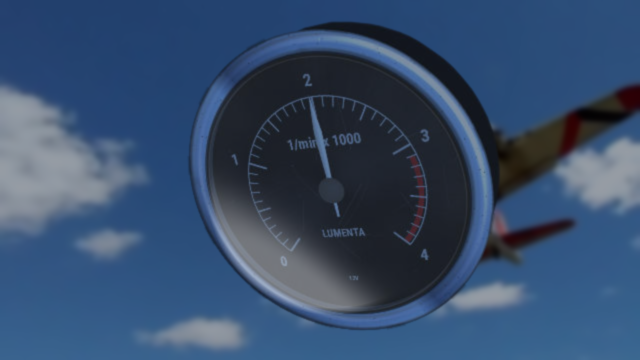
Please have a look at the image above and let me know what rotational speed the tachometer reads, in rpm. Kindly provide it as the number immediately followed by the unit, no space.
2000rpm
